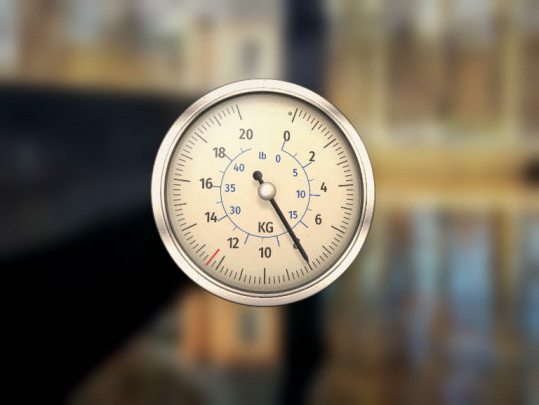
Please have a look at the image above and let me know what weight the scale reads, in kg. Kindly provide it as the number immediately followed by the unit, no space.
8kg
